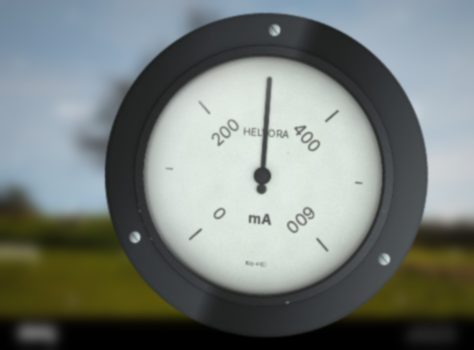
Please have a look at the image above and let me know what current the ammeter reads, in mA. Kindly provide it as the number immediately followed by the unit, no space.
300mA
